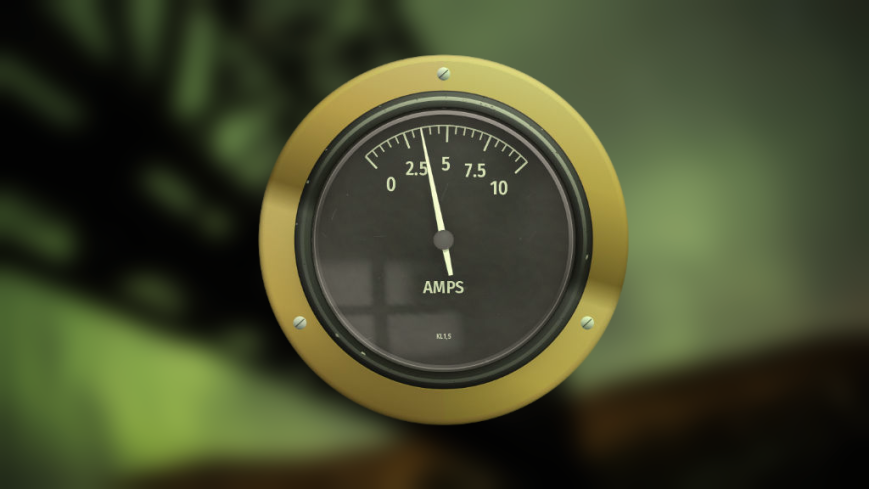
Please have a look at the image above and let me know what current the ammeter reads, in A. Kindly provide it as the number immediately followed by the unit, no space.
3.5A
